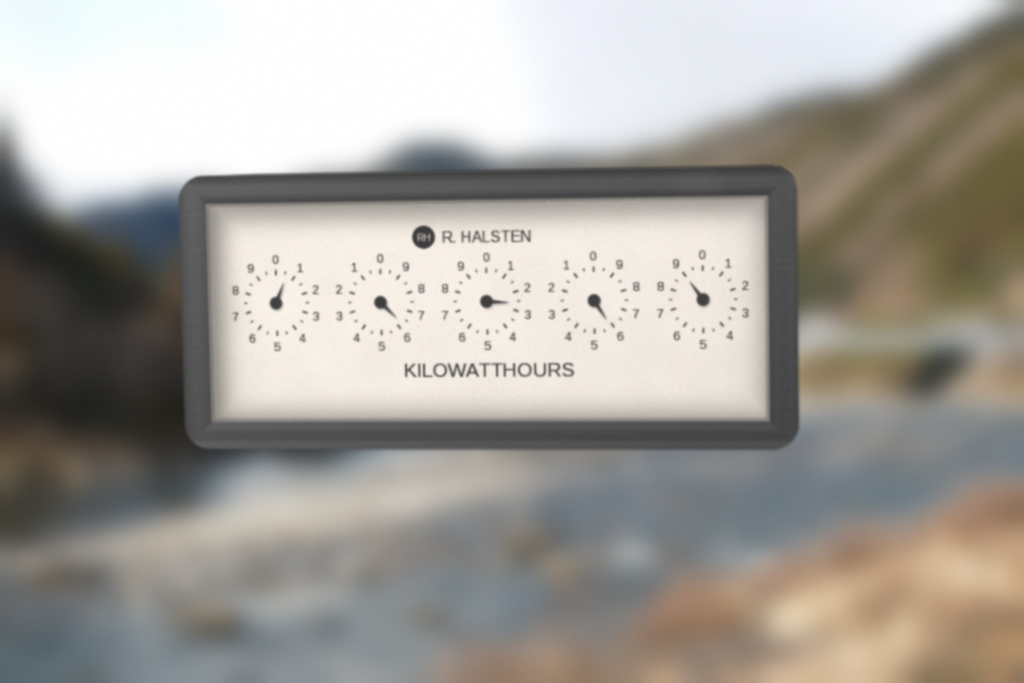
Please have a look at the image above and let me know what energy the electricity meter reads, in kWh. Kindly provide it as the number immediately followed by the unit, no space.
6259kWh
